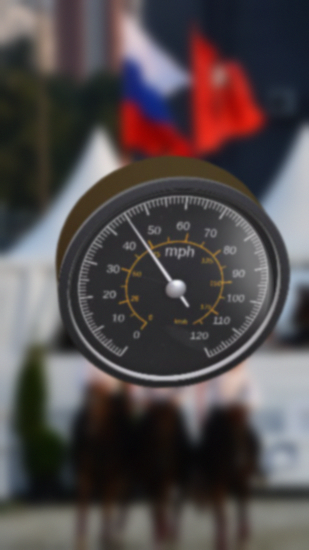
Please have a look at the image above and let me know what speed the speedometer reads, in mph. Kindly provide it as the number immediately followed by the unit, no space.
45mph
